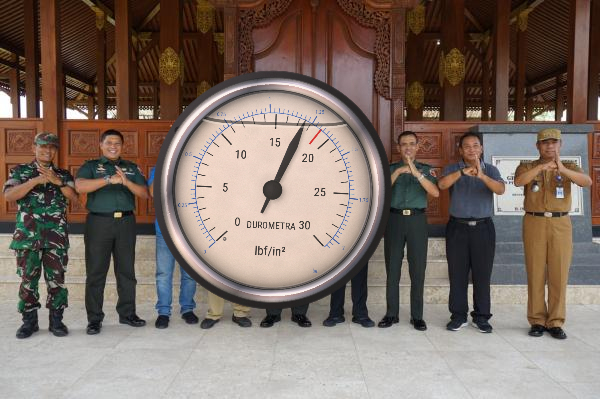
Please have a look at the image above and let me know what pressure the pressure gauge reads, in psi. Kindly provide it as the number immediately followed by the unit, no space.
17.5psi
